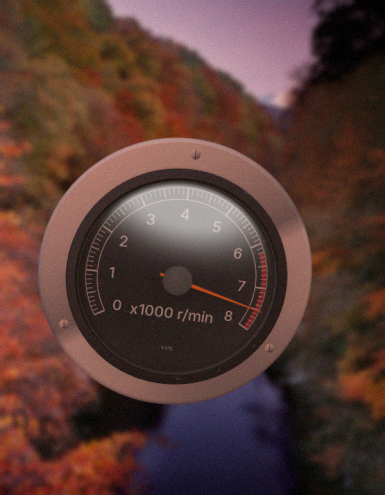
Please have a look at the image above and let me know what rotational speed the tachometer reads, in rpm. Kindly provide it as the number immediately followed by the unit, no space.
7500rpm
